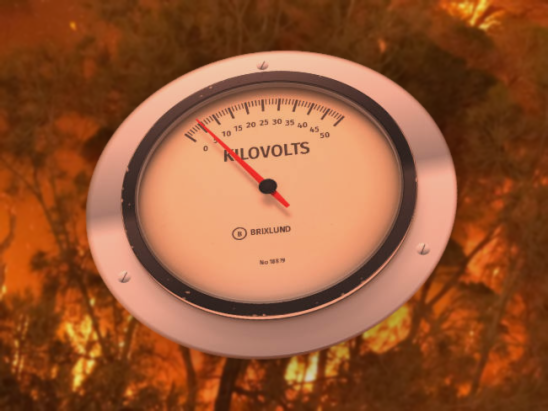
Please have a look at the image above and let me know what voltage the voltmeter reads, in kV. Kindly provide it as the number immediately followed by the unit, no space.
5kV
